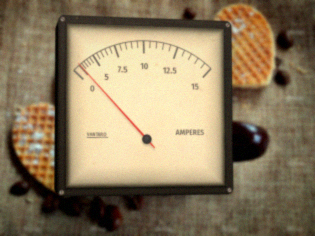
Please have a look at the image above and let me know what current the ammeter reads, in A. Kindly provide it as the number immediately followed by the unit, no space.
2.5A
